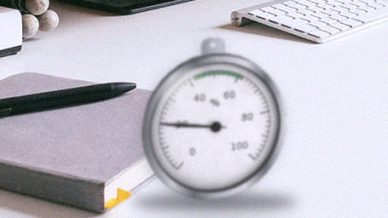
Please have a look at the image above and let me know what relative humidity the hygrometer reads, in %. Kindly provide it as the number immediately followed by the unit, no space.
20%
